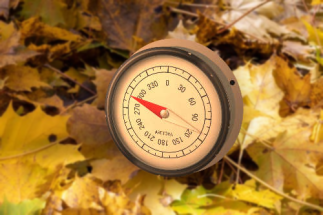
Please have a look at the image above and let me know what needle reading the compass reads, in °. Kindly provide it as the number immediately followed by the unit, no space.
290°
